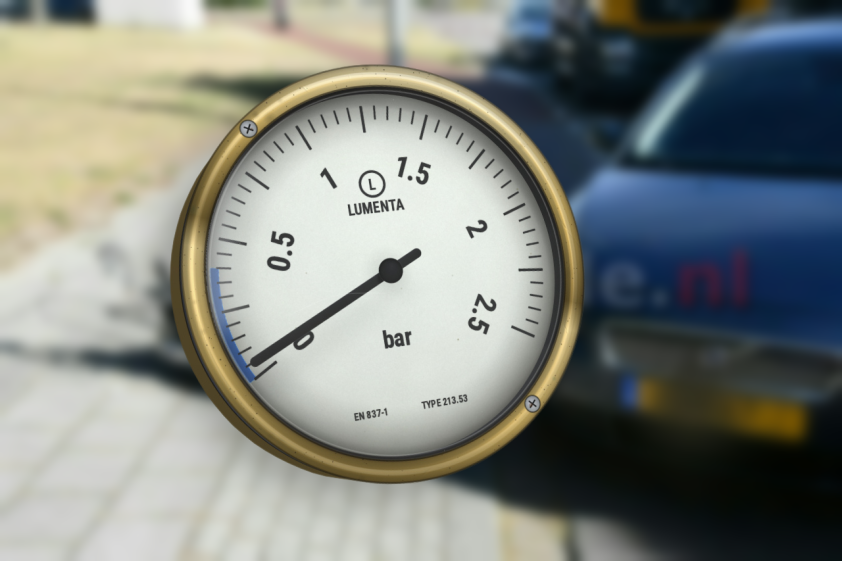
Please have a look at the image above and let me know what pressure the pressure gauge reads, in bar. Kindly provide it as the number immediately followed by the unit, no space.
0.05bar
